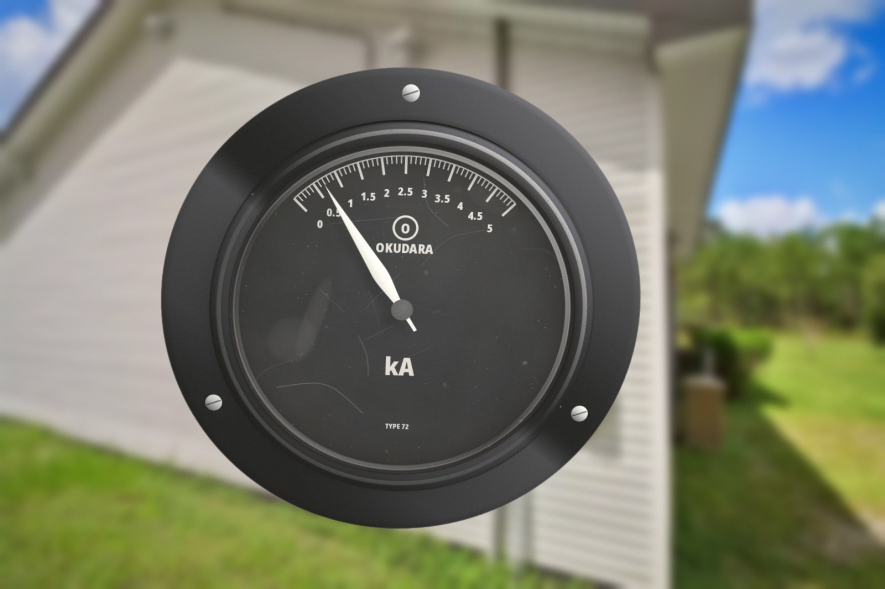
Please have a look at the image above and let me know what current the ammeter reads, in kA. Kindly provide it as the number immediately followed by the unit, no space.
0.7kA
